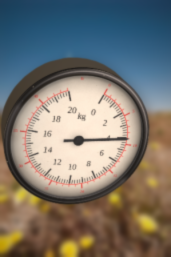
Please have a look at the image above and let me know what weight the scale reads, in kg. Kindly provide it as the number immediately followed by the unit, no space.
4kg
